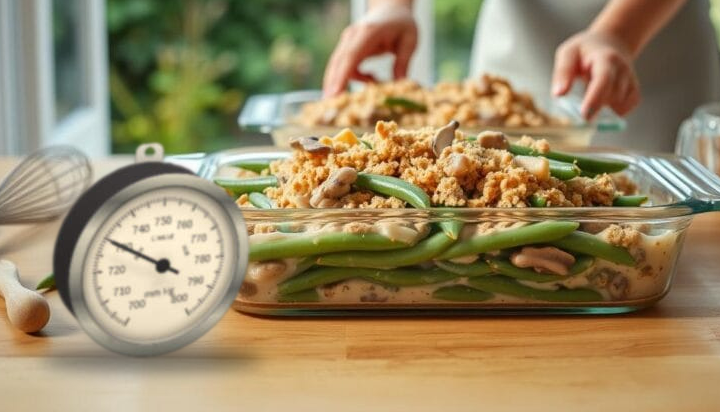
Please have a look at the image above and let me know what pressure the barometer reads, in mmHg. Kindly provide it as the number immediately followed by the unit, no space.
730mmHg
